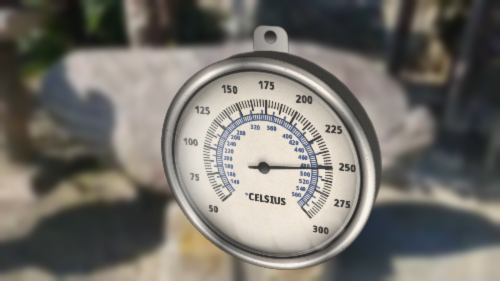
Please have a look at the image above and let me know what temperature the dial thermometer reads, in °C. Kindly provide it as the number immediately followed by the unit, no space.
250°C
